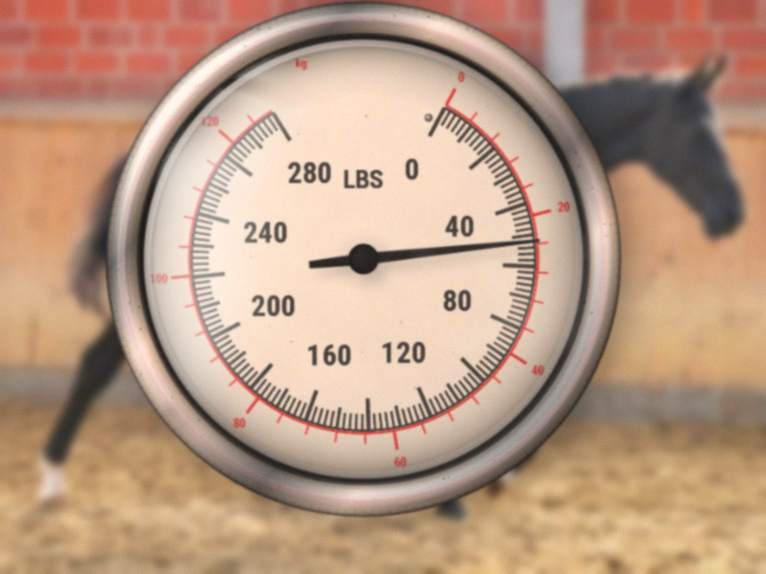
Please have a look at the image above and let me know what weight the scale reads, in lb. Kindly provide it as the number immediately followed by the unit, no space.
52lb
